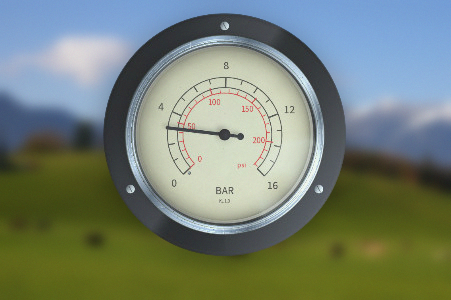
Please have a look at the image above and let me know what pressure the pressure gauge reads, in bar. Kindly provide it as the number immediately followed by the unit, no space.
3bar
